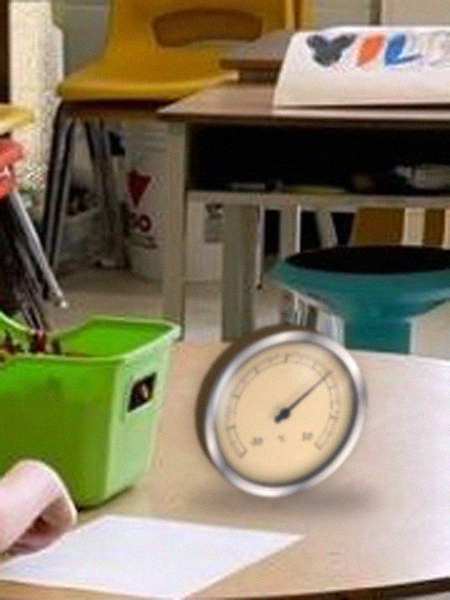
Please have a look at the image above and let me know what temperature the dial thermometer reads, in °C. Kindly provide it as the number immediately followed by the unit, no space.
25°C
